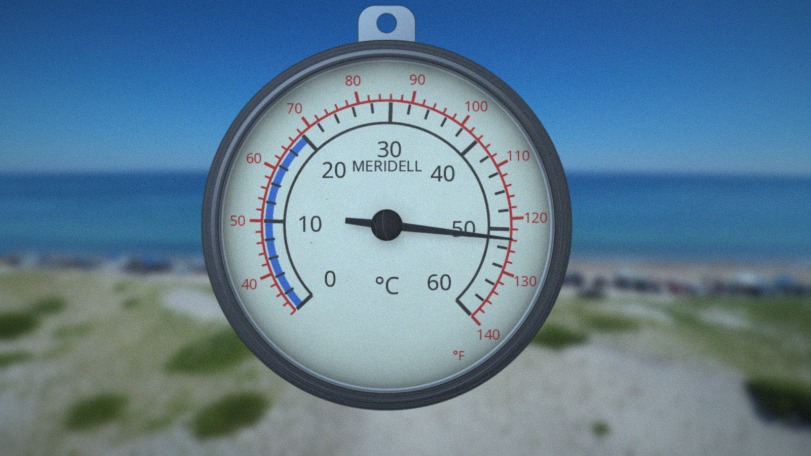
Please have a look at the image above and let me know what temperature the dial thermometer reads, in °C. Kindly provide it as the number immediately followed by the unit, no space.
51°C
